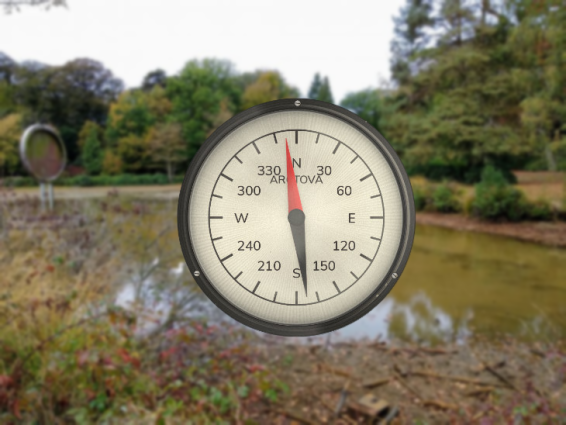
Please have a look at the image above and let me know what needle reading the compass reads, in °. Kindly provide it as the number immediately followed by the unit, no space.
352.5°
